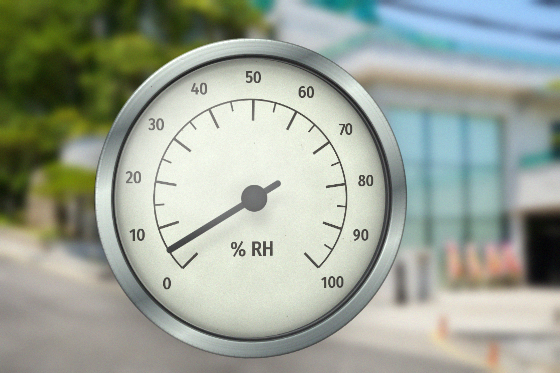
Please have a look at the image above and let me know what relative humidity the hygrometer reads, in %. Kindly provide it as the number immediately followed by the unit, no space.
5%
